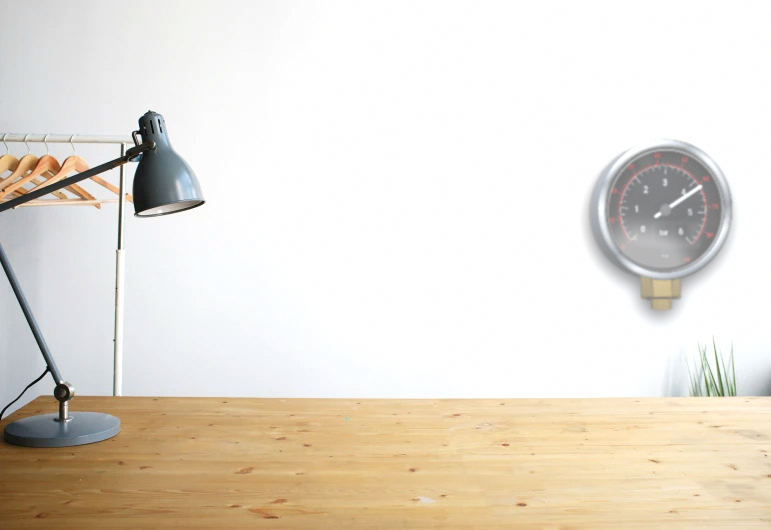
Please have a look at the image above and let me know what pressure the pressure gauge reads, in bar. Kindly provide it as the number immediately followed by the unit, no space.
4.2bar
